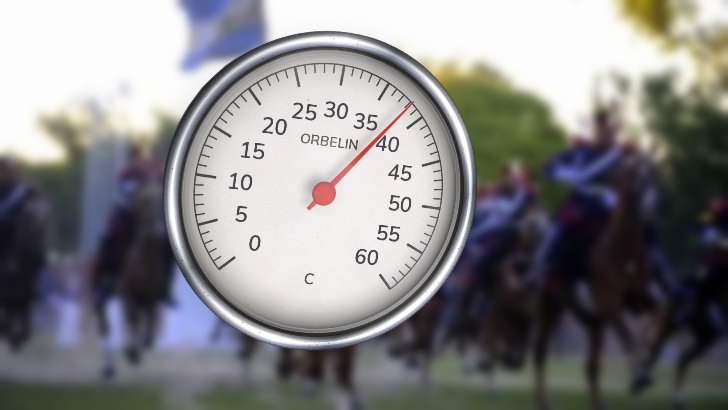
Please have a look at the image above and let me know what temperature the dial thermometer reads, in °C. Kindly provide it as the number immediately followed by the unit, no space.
38°C
